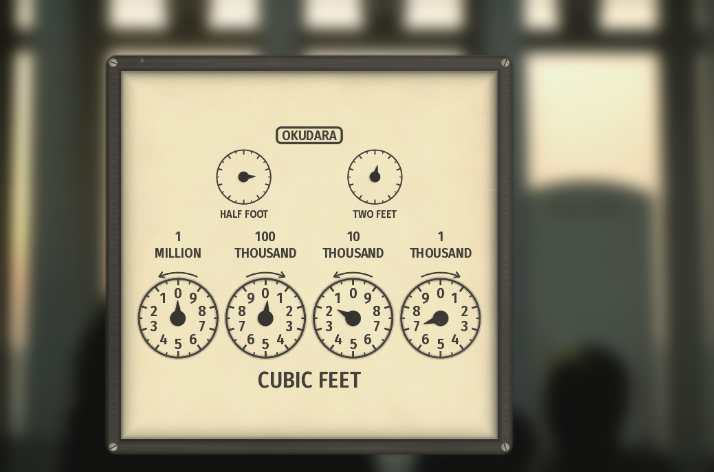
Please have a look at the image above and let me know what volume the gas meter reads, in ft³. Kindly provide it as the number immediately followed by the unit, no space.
1700ft³
